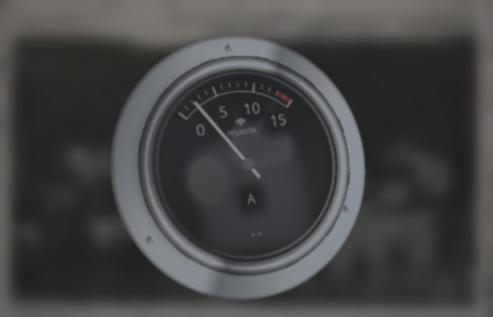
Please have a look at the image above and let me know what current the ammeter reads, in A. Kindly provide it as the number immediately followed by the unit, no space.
2A
